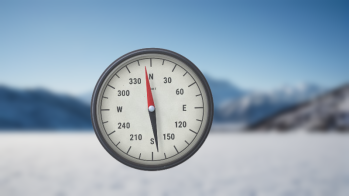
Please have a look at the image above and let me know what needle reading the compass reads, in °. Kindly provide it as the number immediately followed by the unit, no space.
352.5°
